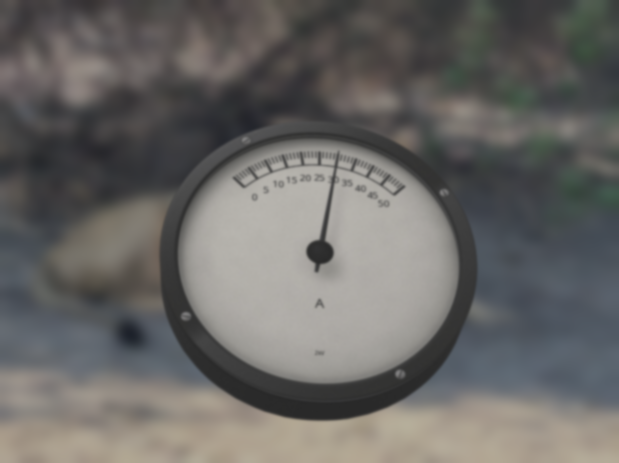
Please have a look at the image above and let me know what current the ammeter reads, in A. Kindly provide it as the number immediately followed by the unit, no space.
30A
